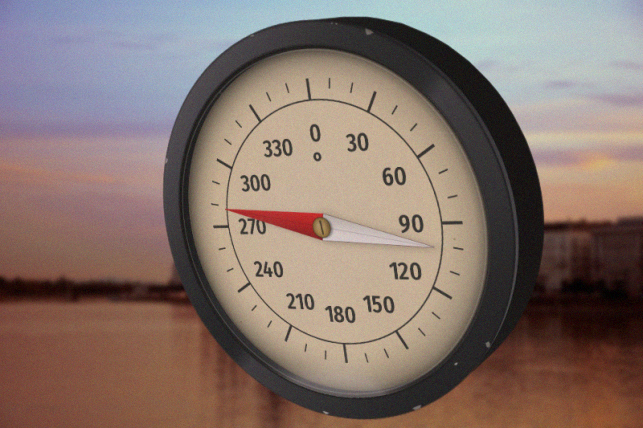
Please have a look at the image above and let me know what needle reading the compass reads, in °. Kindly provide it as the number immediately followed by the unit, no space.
280°
